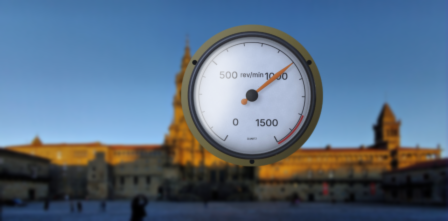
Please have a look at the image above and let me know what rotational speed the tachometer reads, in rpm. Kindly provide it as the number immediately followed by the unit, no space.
1000rpm
